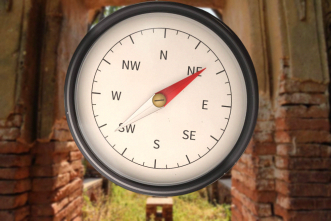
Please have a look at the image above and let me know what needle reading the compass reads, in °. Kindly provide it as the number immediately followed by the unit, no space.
50°
